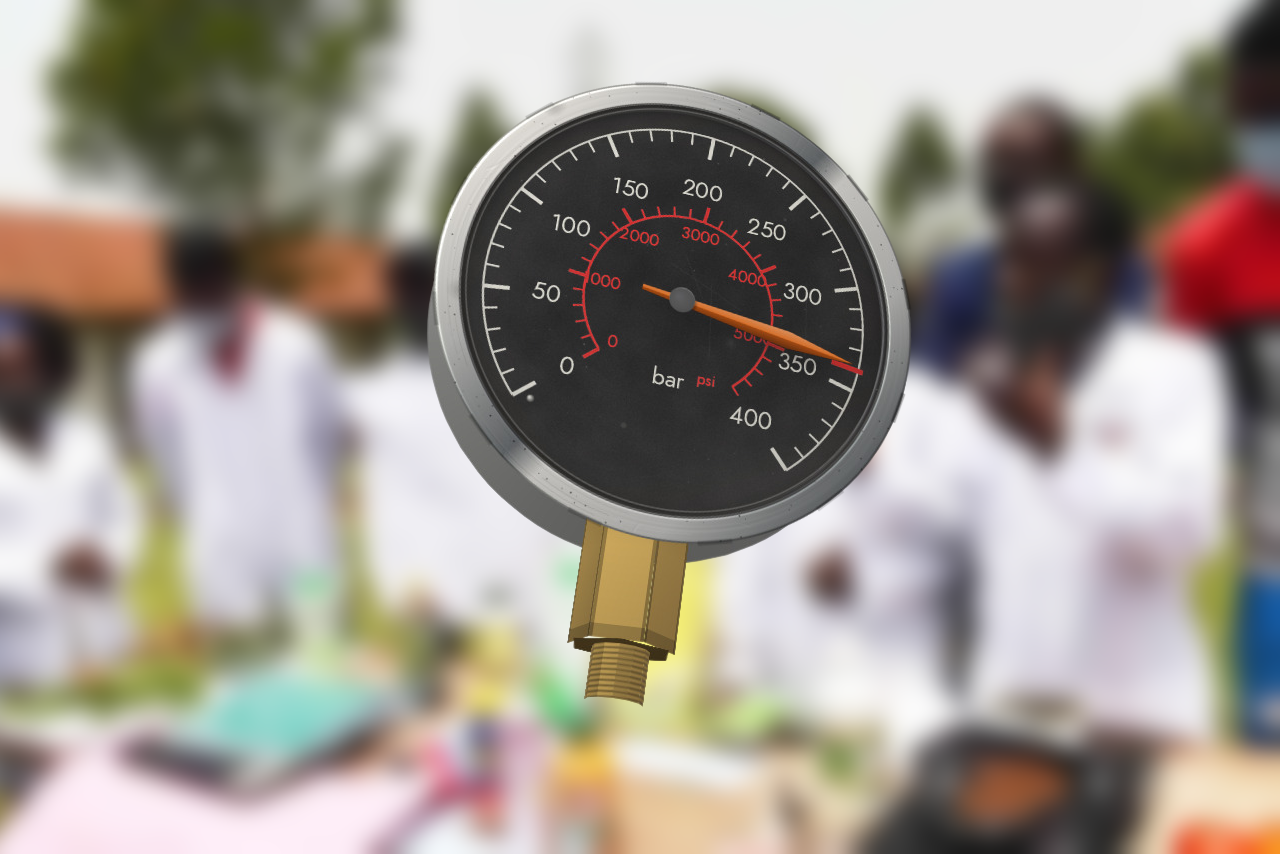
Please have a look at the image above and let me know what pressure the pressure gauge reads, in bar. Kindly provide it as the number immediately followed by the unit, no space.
340bar
